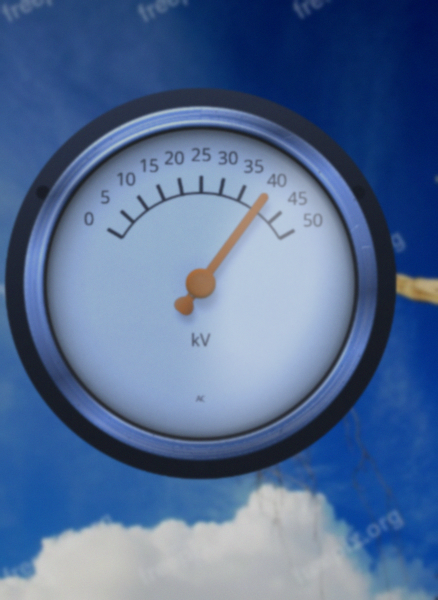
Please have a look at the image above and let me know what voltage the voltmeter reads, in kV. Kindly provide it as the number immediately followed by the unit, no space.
40kV
